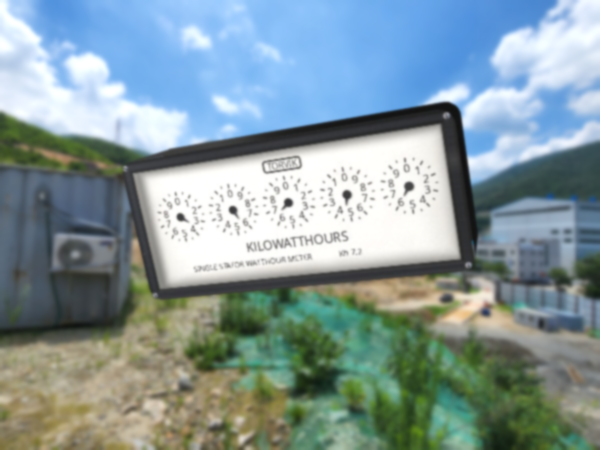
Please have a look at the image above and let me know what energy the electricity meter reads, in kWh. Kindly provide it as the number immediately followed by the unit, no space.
35646kWh
